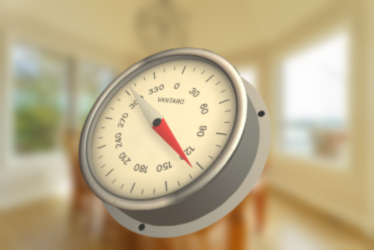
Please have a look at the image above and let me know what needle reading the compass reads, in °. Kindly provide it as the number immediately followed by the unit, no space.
125°
